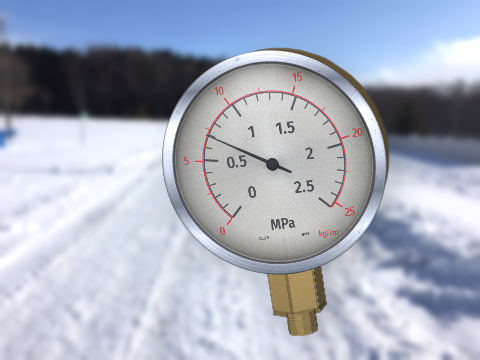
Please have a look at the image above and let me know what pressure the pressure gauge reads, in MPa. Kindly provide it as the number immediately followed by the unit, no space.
0.7MPa
